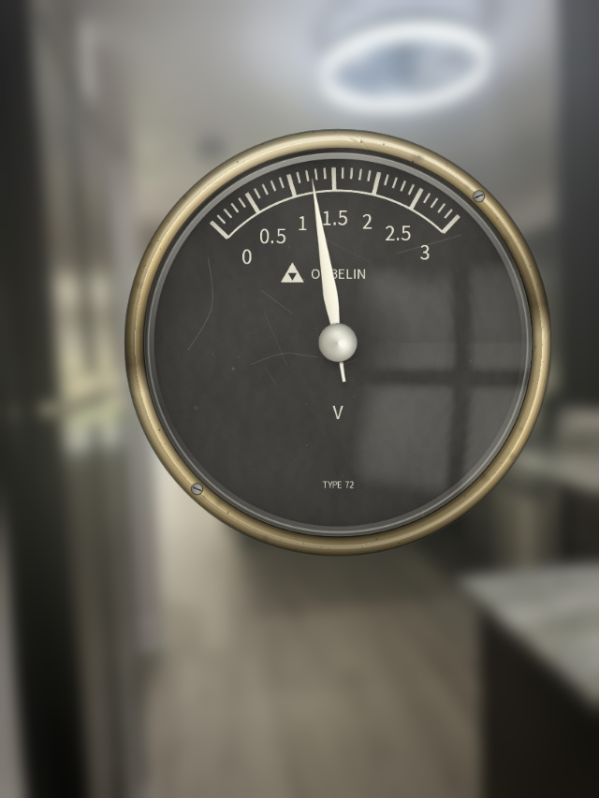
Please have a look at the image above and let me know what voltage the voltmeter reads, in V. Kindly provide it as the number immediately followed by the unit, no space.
1.25V
